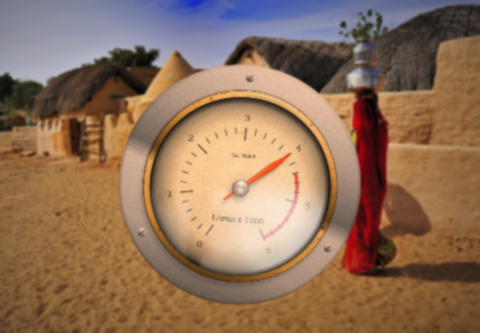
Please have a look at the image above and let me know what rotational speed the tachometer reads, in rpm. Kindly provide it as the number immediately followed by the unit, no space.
4000rpm
